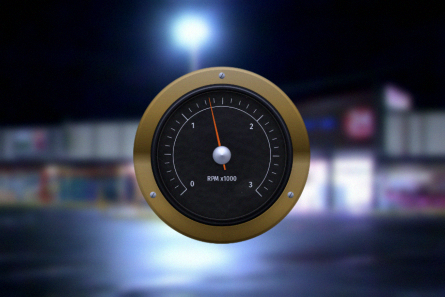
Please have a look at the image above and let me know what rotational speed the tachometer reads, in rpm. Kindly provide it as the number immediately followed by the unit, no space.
1350rpm
